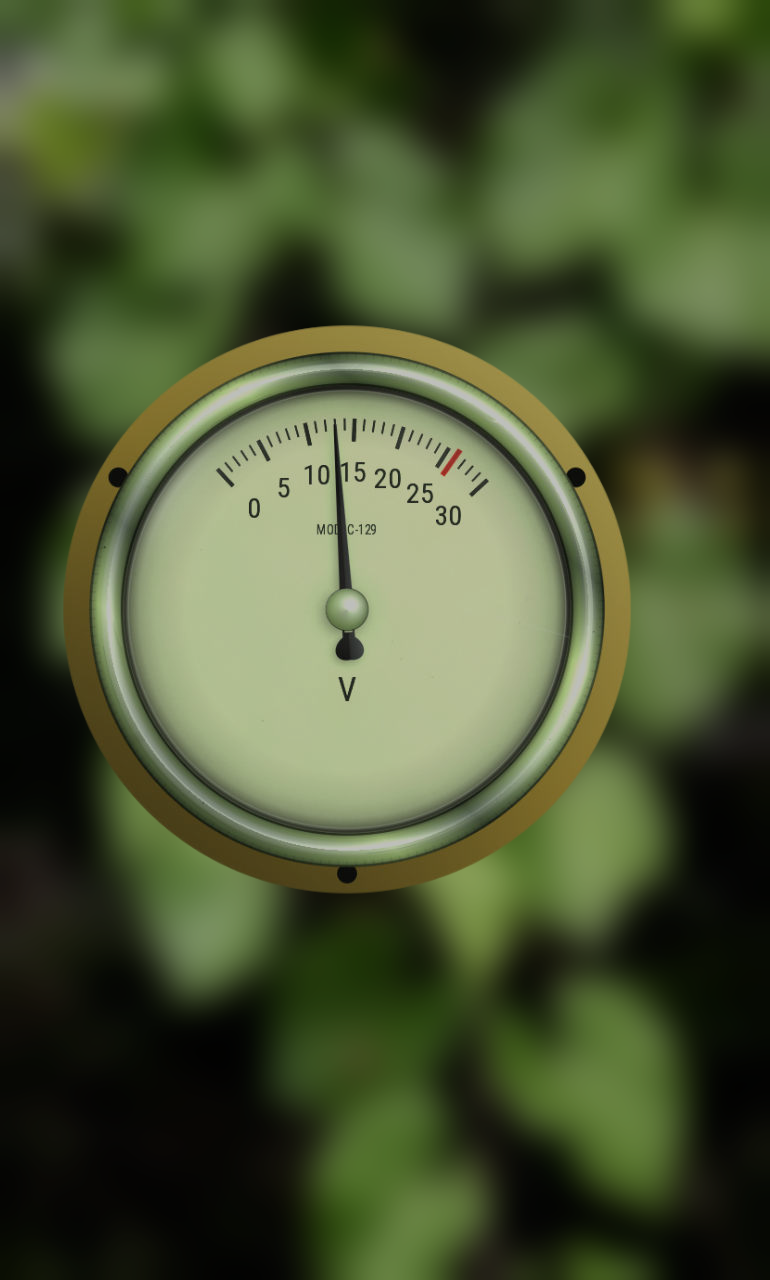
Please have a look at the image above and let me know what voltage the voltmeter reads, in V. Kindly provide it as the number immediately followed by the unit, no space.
13V
